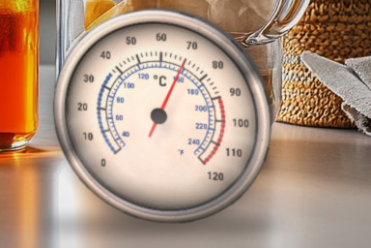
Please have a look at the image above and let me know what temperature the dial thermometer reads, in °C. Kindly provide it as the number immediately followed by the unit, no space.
70°C
